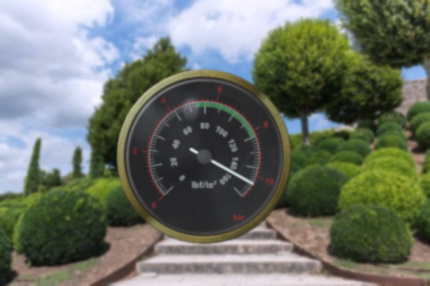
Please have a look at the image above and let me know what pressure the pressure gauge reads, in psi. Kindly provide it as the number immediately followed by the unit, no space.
150psi
